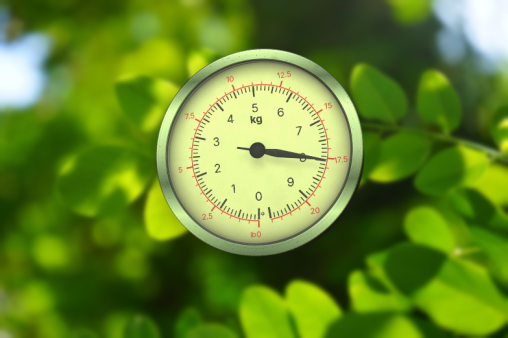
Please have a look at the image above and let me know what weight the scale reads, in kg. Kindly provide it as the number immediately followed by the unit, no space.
8kg
